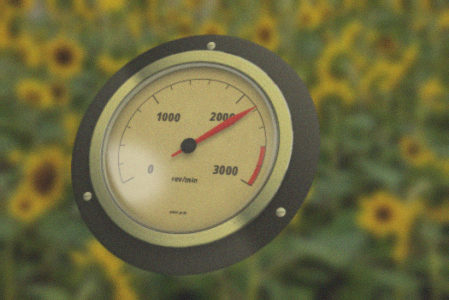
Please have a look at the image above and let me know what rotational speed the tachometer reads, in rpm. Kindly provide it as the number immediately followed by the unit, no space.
2200rpm
